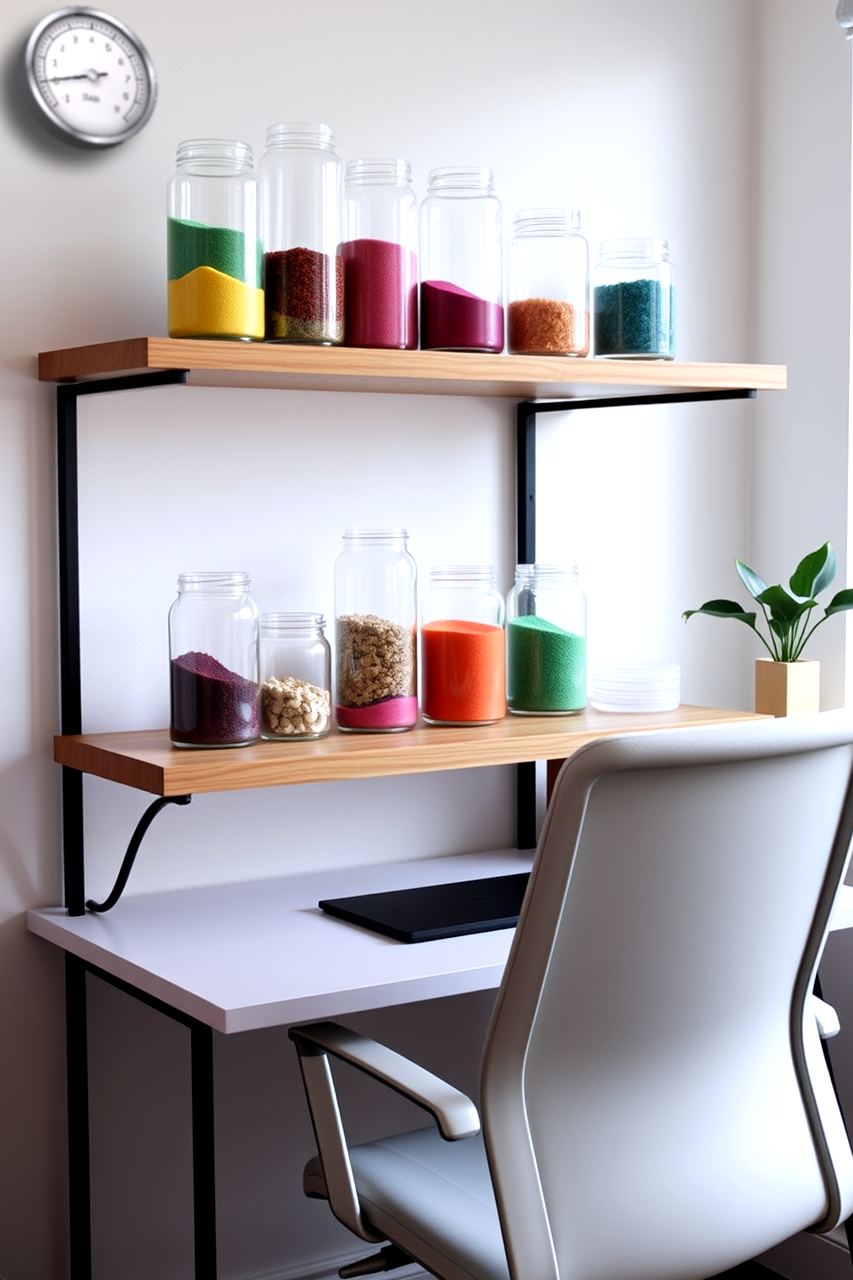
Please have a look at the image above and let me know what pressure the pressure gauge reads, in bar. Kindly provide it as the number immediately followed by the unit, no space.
0bar
